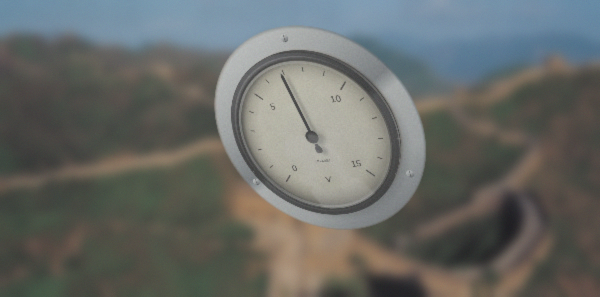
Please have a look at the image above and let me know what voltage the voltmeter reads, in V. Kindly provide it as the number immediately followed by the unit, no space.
7V
